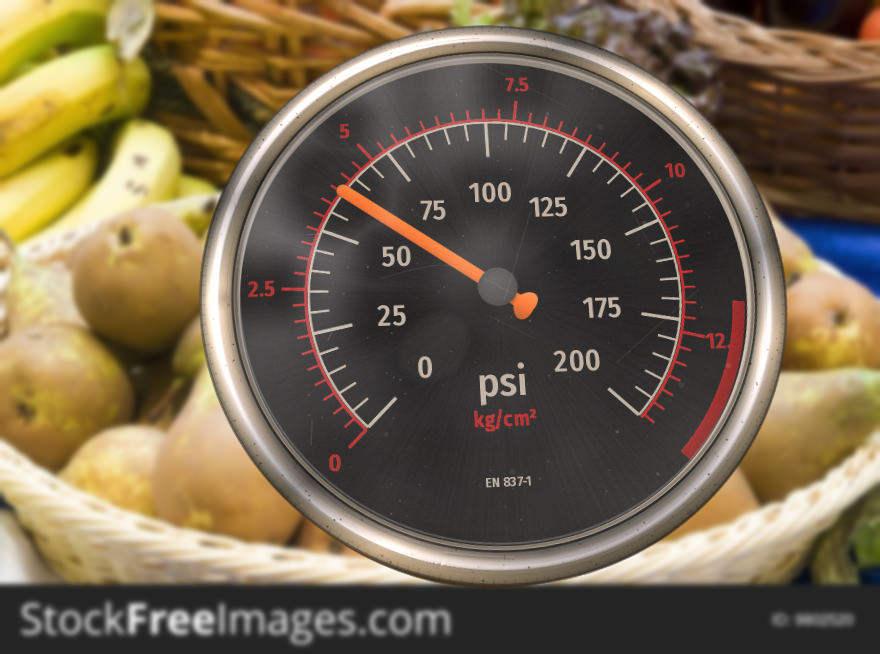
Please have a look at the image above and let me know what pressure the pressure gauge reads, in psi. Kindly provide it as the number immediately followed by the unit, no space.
60psi
